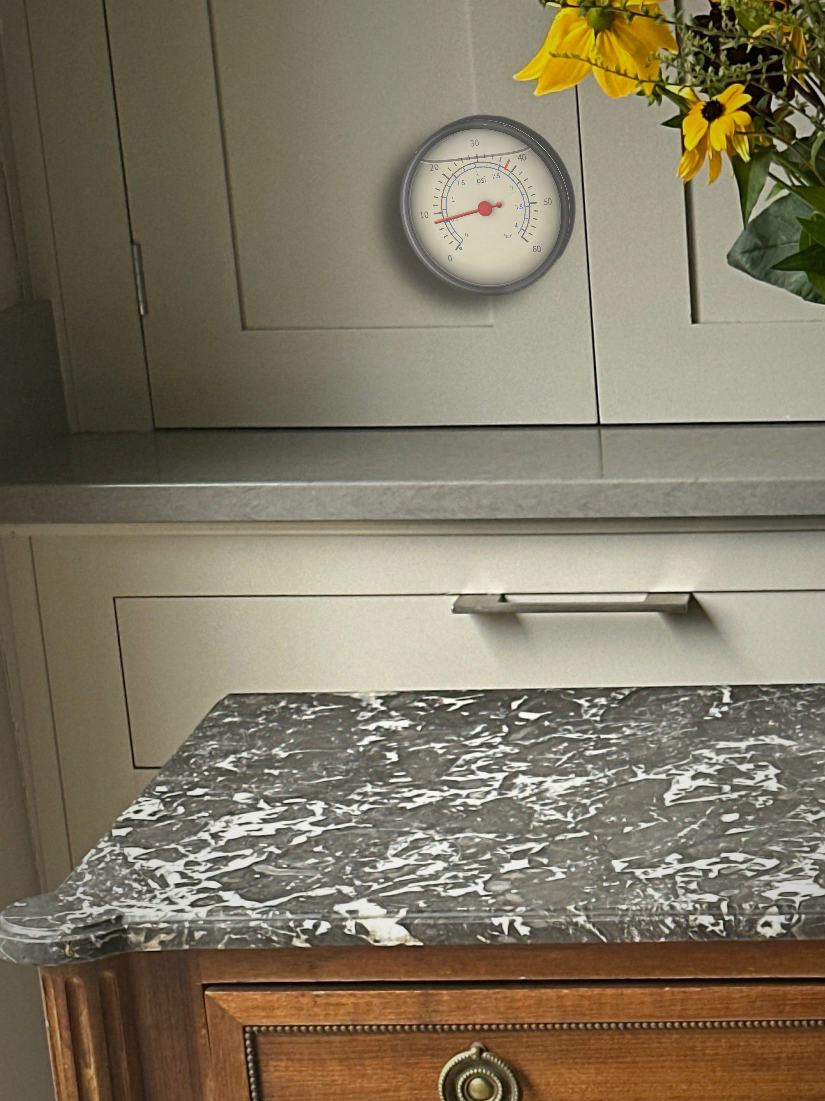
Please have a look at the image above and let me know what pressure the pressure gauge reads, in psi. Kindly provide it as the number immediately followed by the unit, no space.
8psi
